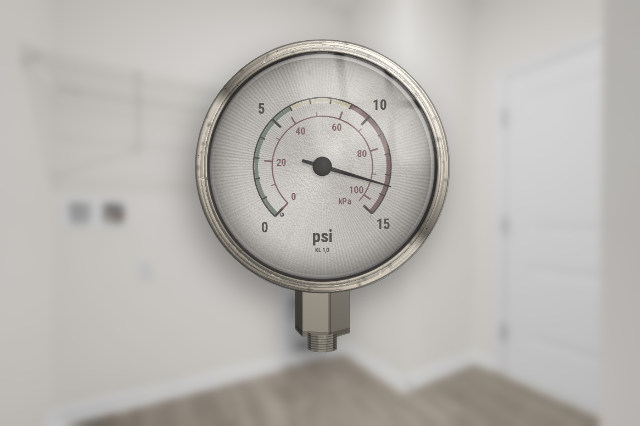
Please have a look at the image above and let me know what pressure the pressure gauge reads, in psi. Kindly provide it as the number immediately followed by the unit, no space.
13.5psi
